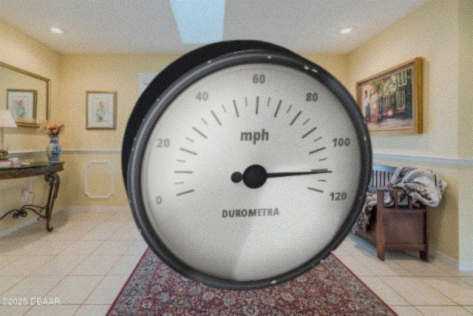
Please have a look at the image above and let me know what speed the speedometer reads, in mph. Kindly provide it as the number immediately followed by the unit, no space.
110mph
